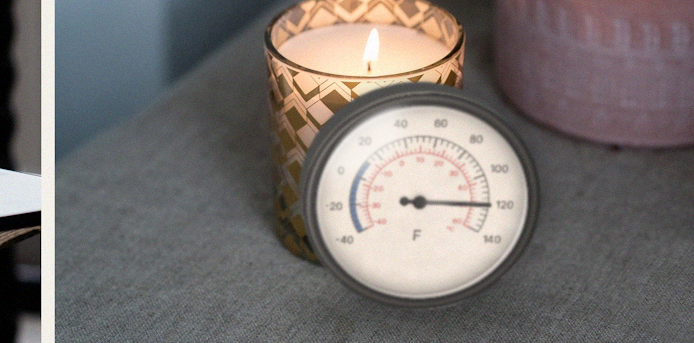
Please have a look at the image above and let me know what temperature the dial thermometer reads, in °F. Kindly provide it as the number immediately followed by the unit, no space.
120°F
